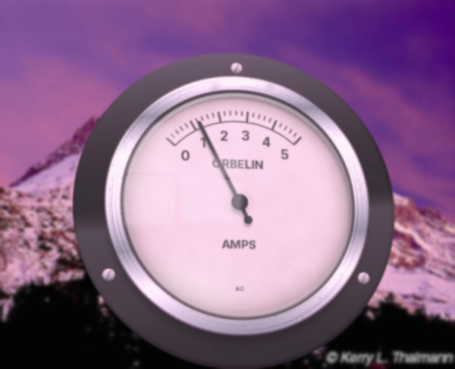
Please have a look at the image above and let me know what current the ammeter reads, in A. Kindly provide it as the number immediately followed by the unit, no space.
1.2A
